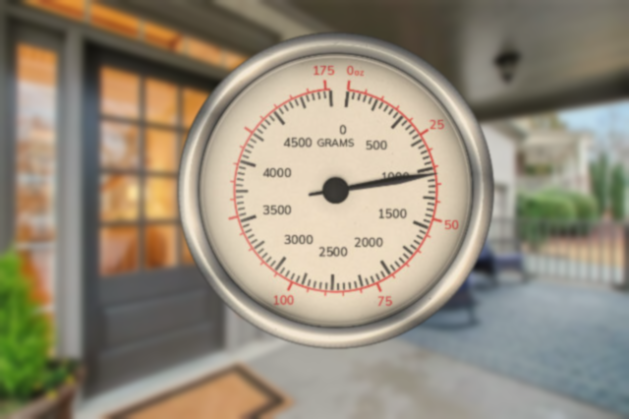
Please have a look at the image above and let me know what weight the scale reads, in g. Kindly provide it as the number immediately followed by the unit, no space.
1050g
